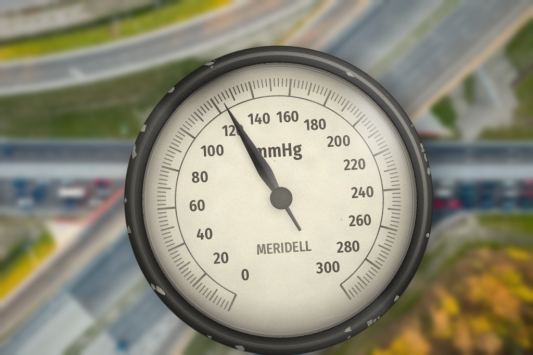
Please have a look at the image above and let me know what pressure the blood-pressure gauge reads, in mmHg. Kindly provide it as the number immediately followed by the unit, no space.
124mmHg
